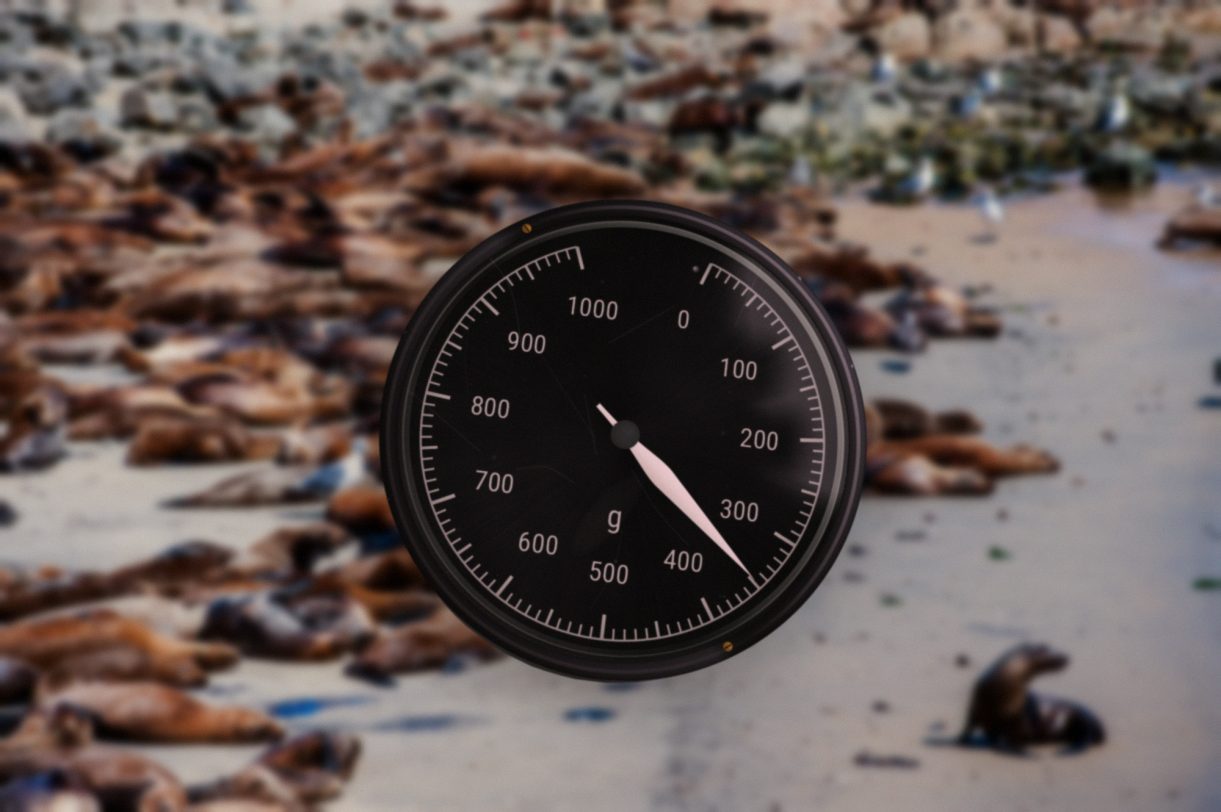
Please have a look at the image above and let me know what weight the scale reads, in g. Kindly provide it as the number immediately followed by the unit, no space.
350g
